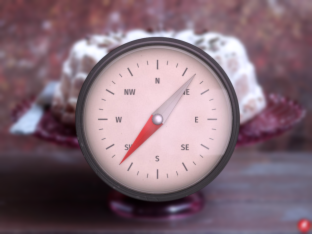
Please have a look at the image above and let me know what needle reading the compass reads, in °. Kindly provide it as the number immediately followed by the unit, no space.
220°
